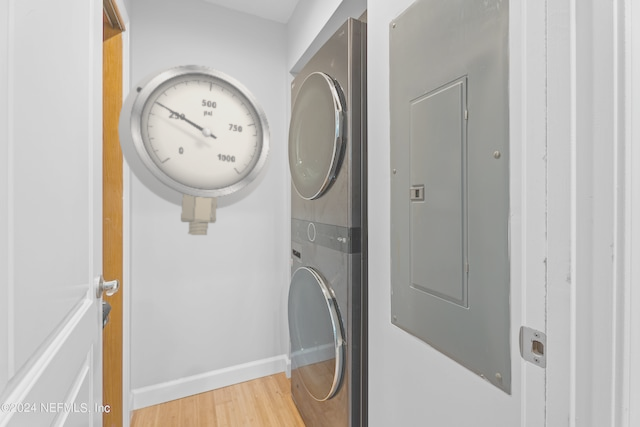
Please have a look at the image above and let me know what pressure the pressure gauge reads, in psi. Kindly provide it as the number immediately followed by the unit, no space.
250psi
